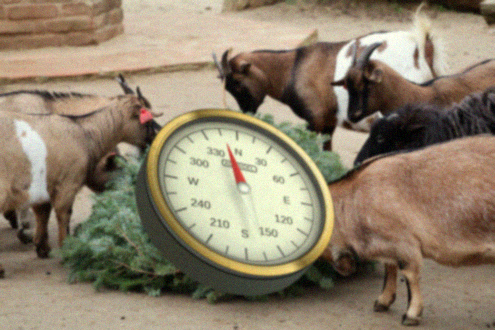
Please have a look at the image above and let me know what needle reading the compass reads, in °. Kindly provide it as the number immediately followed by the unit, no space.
345°
